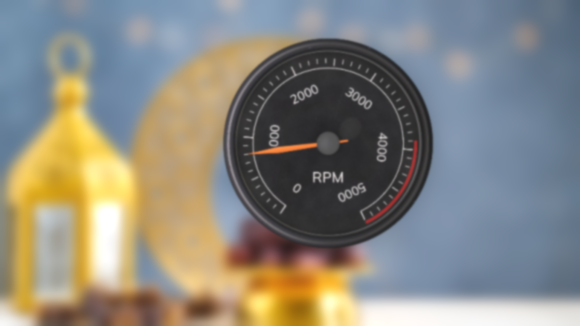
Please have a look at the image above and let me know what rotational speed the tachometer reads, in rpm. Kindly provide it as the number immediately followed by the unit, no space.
800rpm
